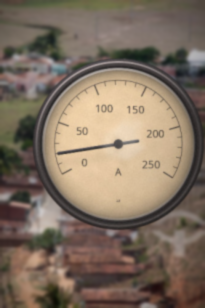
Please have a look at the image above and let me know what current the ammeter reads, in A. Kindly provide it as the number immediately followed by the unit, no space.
20A
